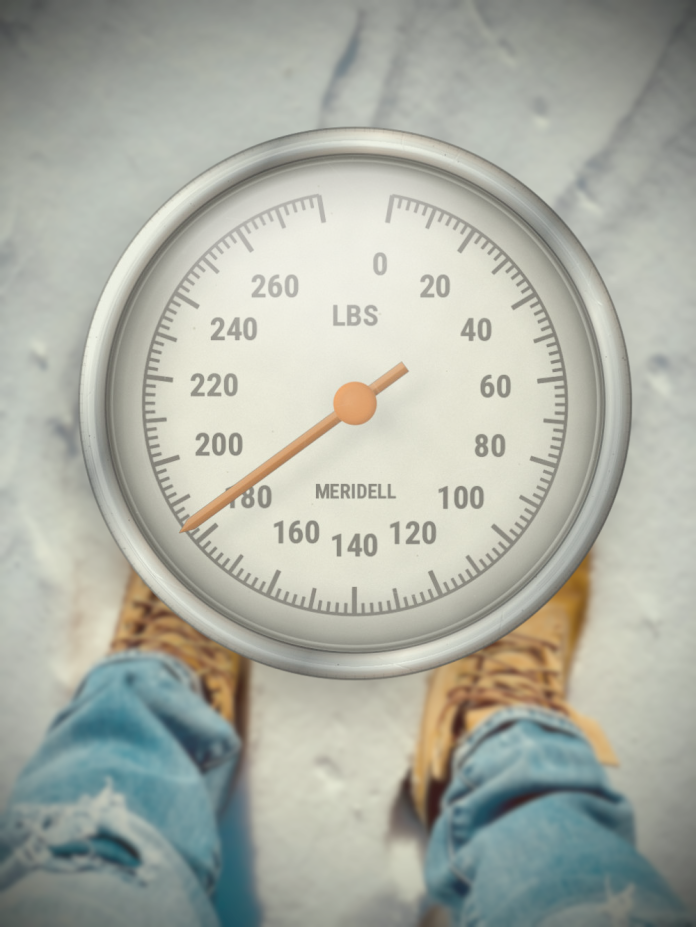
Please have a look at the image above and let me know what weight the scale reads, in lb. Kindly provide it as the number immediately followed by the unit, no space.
184lb
